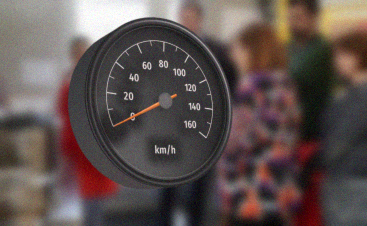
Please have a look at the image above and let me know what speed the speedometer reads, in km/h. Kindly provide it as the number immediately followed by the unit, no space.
0km/h
